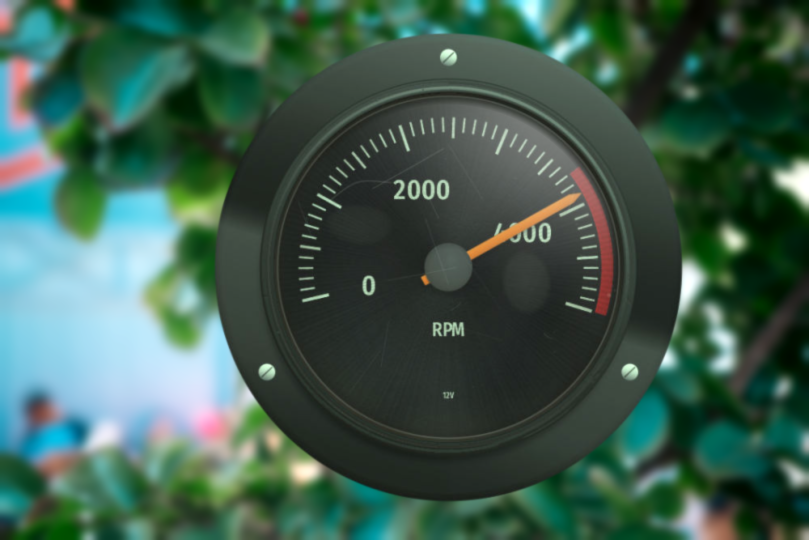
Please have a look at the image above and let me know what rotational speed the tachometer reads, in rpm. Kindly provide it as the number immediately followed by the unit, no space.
3900rpm
